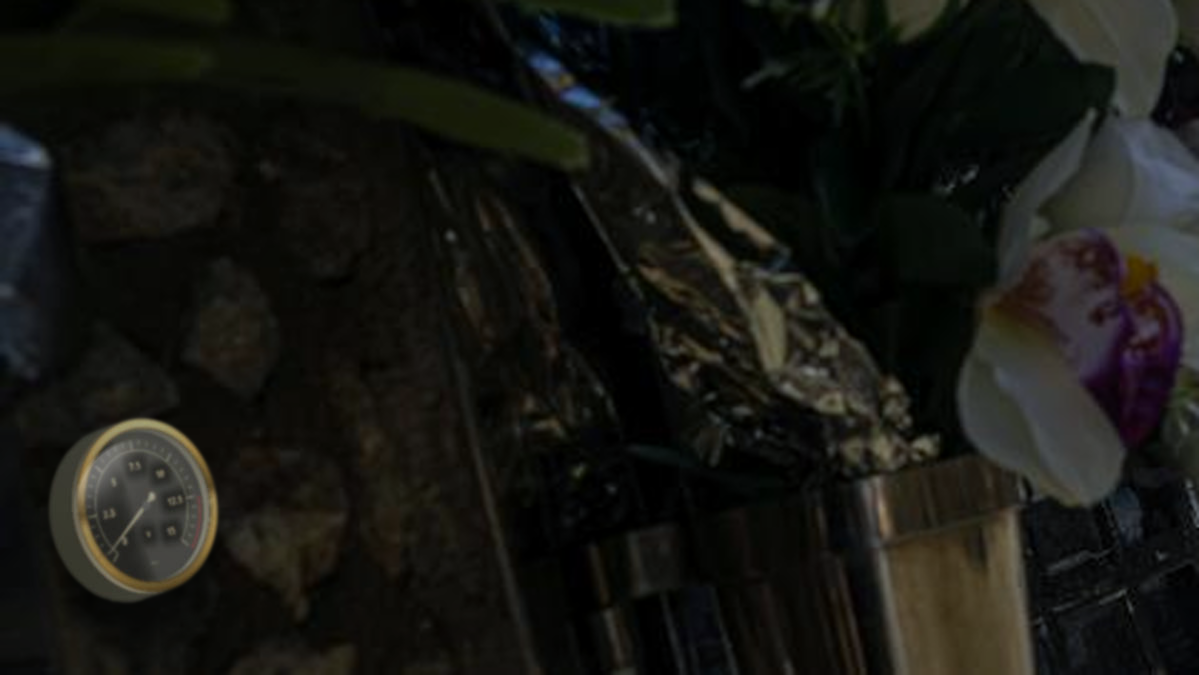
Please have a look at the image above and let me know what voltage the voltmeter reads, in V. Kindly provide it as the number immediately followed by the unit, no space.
0.5V
